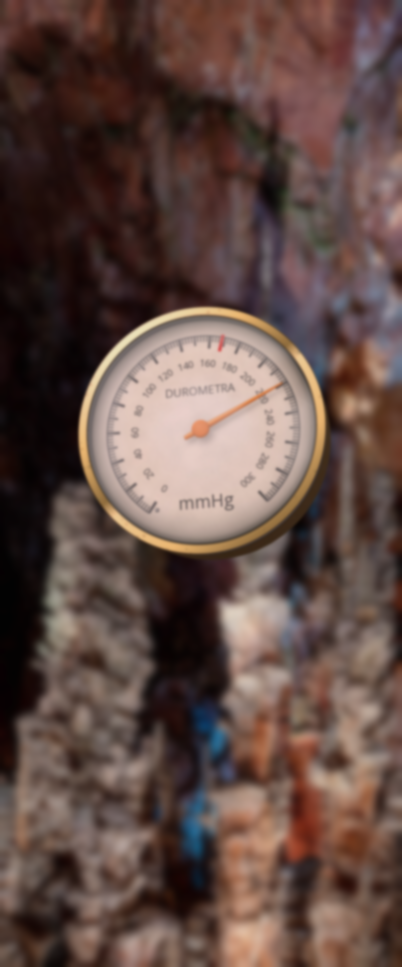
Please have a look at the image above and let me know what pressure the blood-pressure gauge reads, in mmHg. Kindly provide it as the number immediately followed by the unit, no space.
220mmHg
